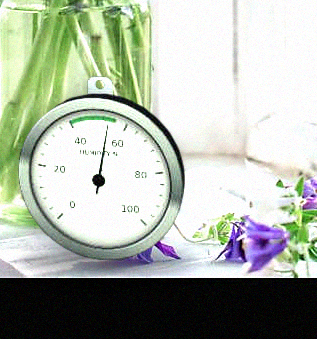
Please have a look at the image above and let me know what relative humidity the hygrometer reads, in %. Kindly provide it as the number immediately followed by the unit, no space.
54%
